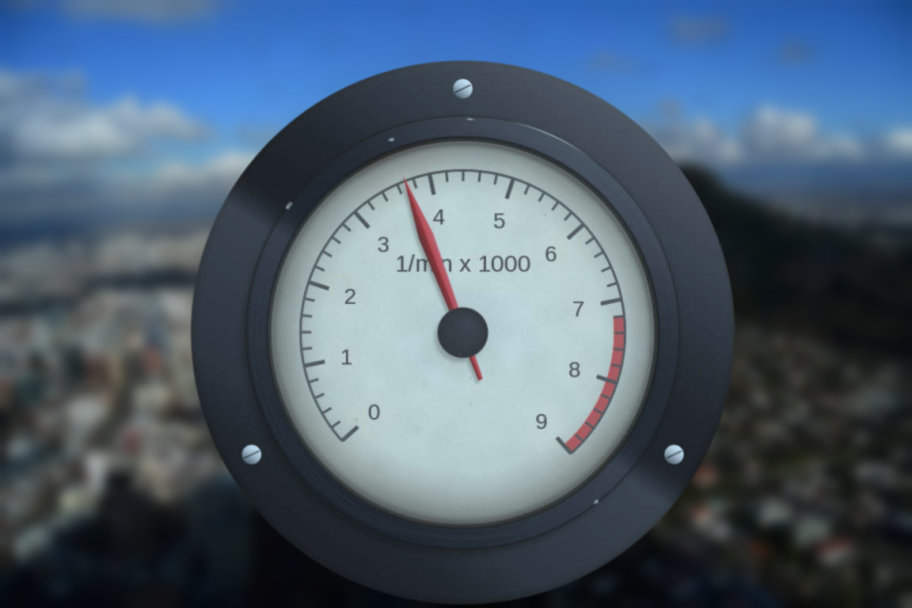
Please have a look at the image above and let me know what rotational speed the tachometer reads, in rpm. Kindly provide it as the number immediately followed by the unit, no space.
3700rpm
